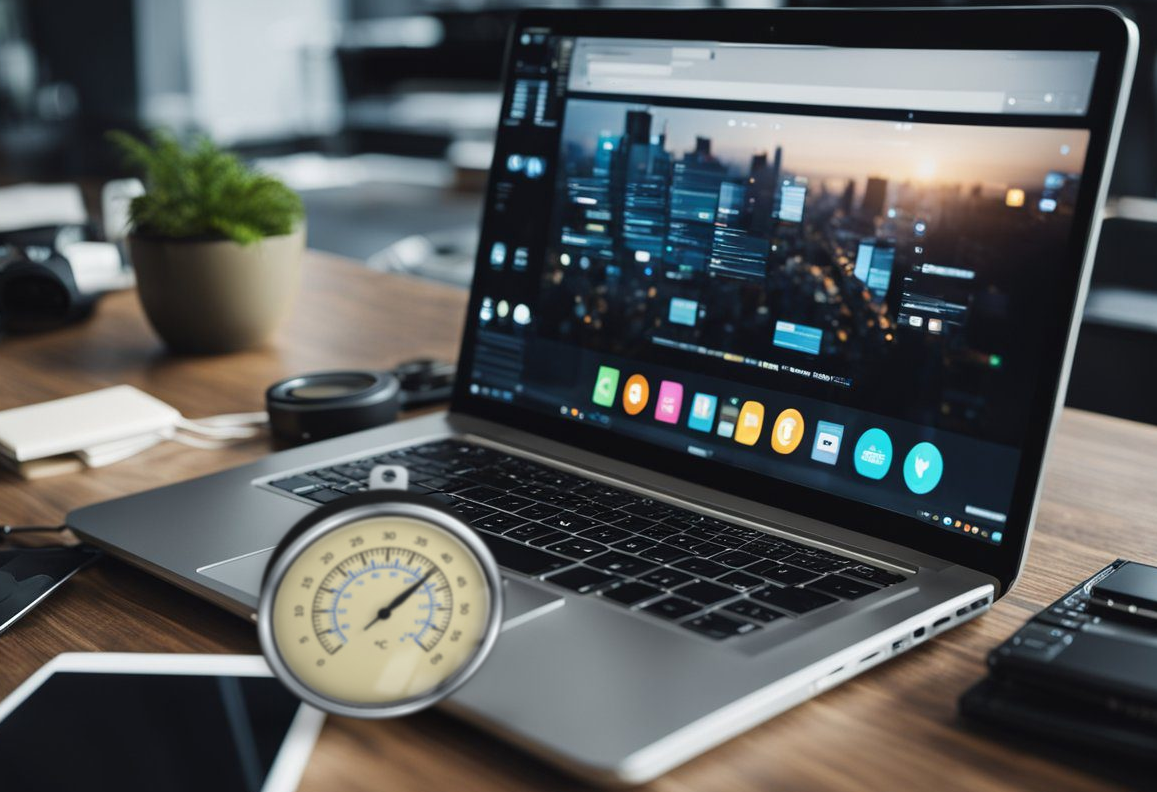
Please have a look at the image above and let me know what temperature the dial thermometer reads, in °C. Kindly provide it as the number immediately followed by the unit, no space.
40°C
